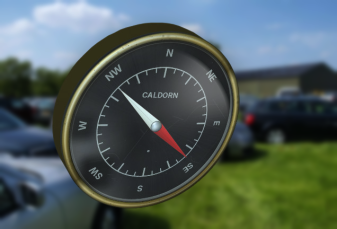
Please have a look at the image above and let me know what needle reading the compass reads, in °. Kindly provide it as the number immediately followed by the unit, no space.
130°
